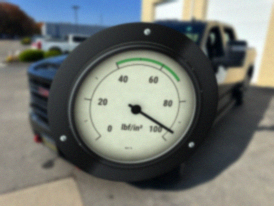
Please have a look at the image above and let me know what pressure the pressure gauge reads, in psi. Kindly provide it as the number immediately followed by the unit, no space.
95psi
